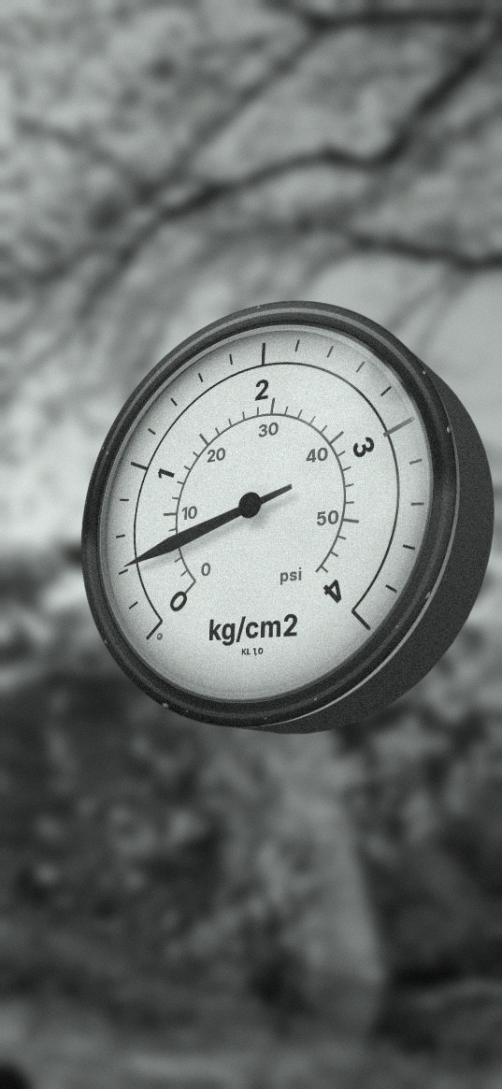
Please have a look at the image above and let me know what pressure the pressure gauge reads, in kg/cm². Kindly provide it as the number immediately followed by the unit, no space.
0.4kg/cm²
